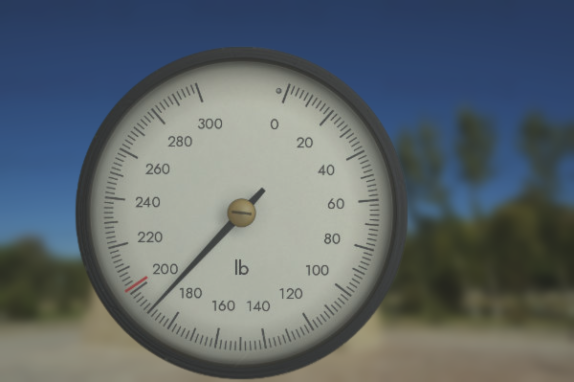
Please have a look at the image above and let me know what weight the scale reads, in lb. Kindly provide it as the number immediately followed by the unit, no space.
190lb
